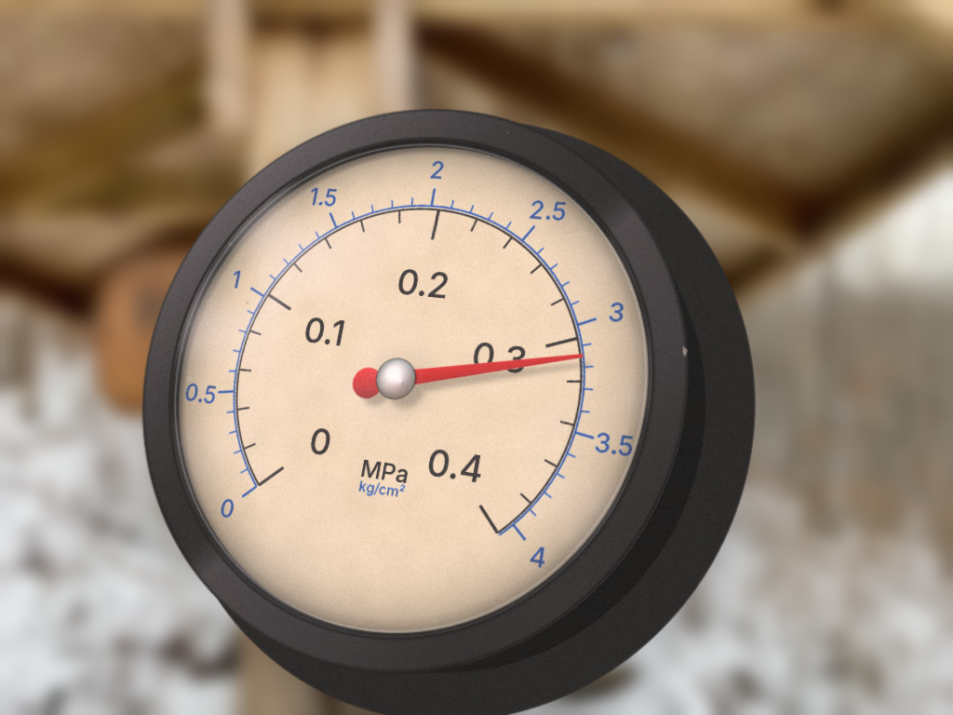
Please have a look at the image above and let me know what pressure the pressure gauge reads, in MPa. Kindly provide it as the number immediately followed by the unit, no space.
0.31MPa
